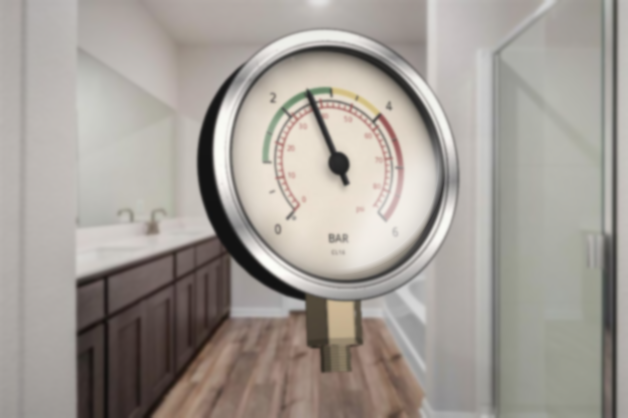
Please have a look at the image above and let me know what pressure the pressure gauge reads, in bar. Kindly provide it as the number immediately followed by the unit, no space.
2.5bar
